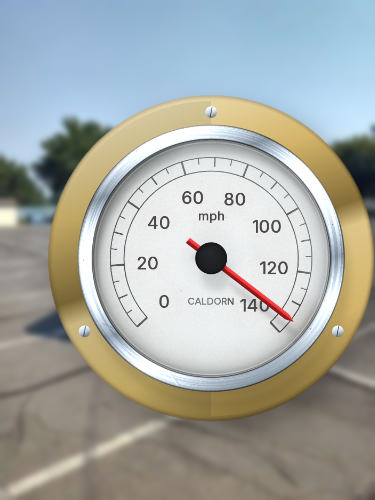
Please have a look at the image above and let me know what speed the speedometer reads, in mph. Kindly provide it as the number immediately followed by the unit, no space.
135mph
